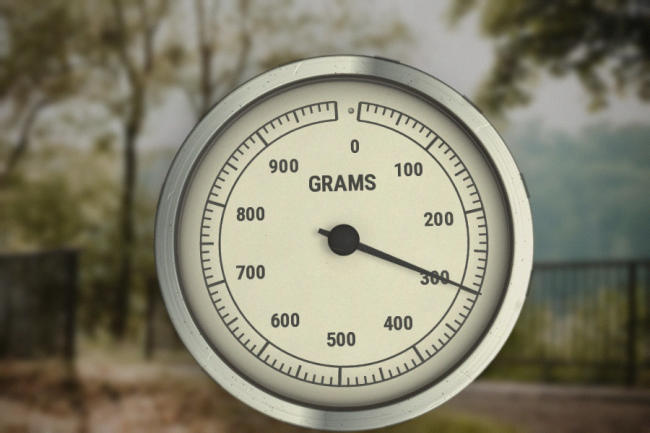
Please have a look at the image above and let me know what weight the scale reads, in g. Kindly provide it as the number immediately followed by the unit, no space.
300g
